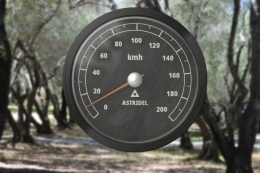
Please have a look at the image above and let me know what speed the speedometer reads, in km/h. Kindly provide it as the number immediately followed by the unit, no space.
10km/h
